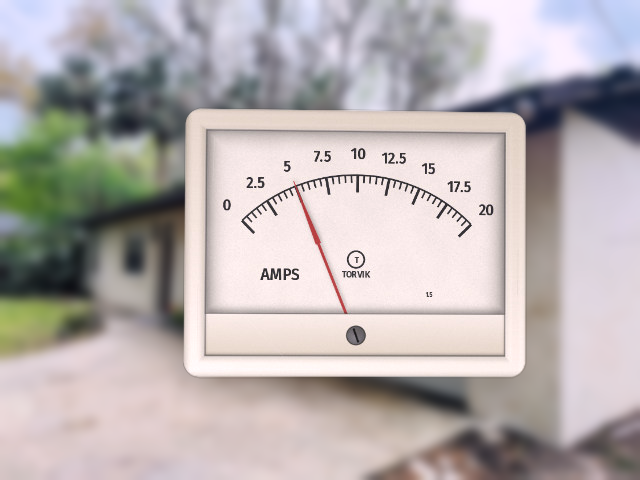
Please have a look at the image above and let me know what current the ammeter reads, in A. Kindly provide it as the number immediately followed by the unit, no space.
5A
